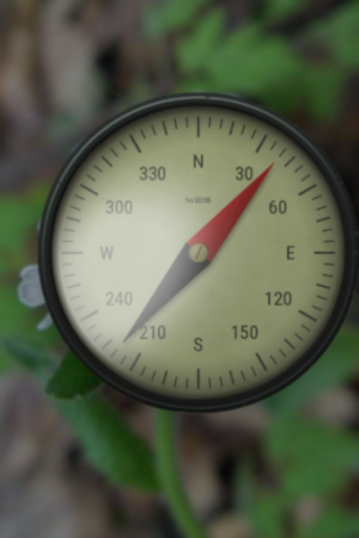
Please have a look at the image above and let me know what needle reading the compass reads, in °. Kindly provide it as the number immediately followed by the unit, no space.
40°
